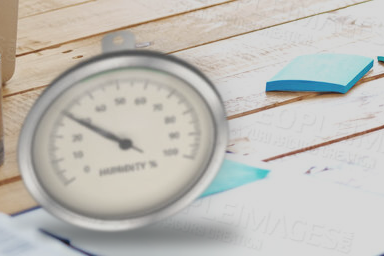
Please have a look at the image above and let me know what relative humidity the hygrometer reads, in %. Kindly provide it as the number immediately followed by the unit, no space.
30%
